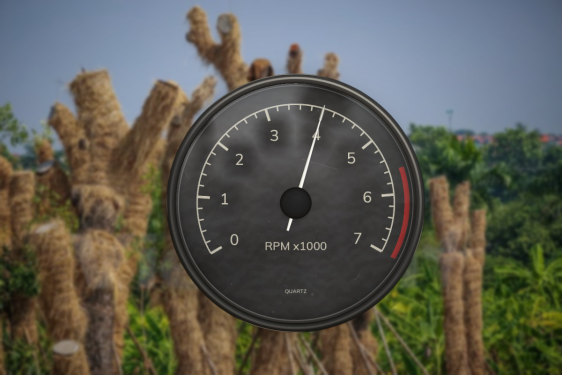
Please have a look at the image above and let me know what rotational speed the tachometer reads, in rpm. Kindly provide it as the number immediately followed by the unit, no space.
4000rpm
